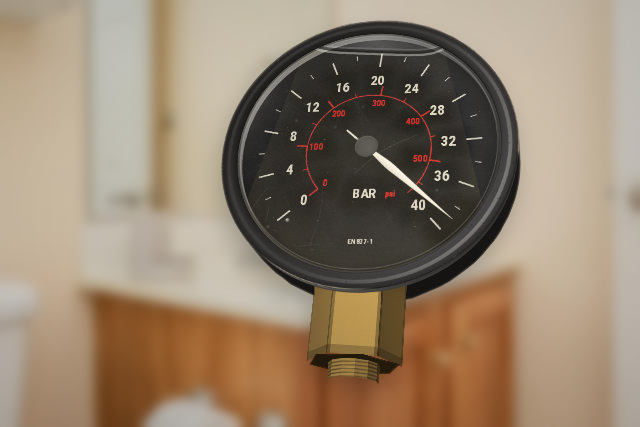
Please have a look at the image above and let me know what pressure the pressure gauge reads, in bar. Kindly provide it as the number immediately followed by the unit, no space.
39bar
